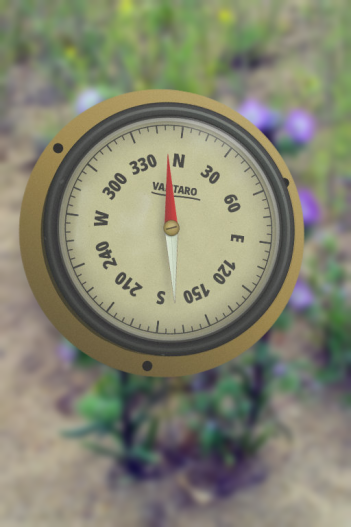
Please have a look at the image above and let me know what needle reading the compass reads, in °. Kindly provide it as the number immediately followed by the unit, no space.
350°
